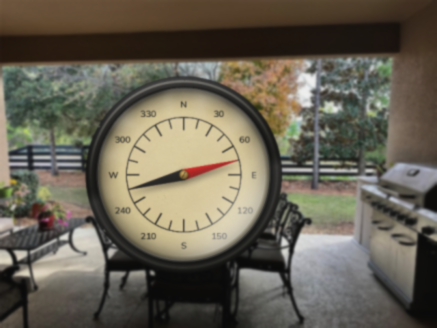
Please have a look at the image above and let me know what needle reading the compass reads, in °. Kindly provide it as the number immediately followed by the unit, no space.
75°
